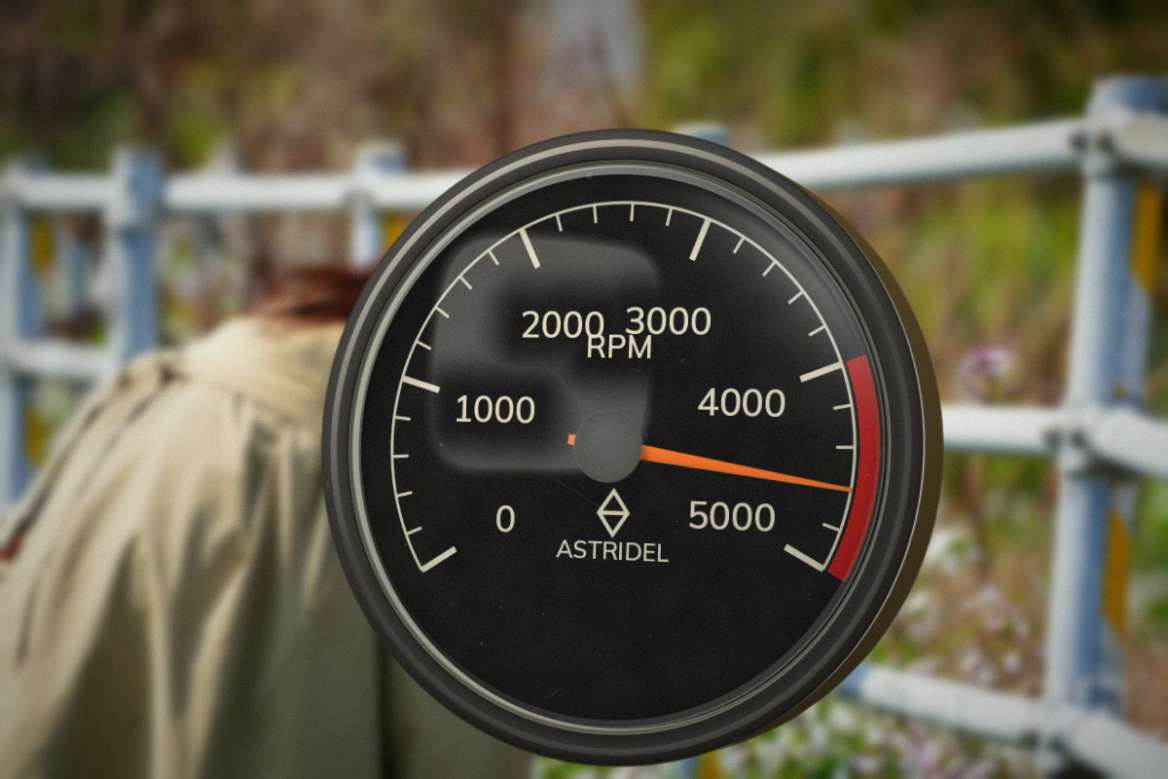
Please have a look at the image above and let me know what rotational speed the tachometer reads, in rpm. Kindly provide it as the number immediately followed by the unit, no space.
4600rpm
